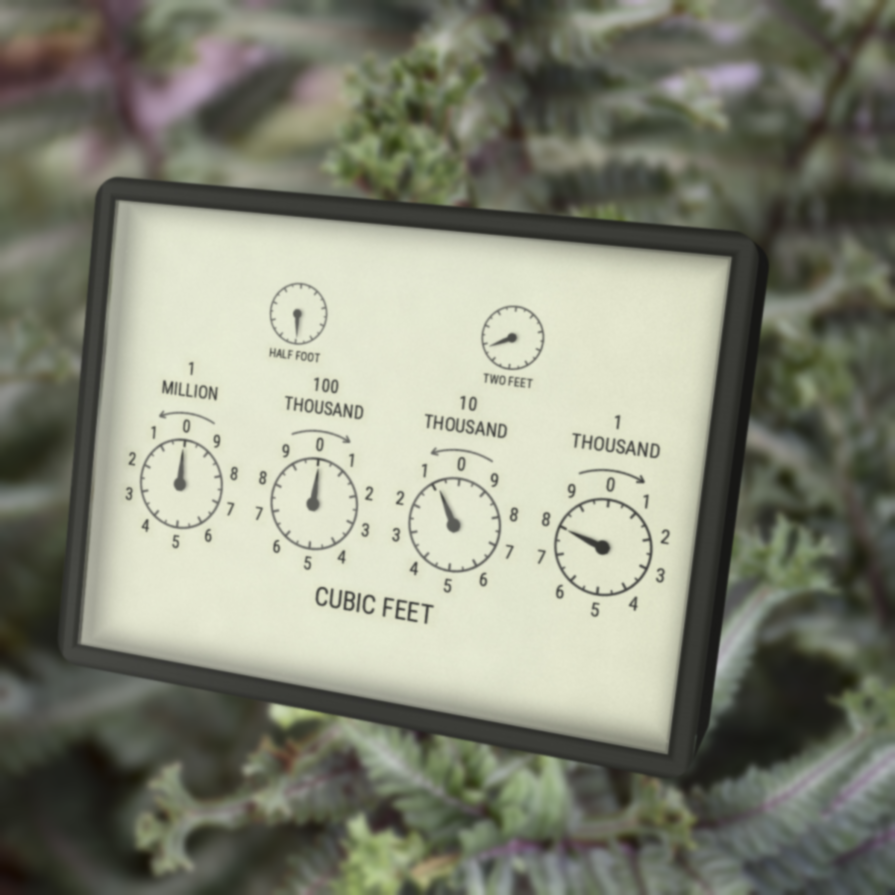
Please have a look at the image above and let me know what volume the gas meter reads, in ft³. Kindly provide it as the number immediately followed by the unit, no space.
800ft³
